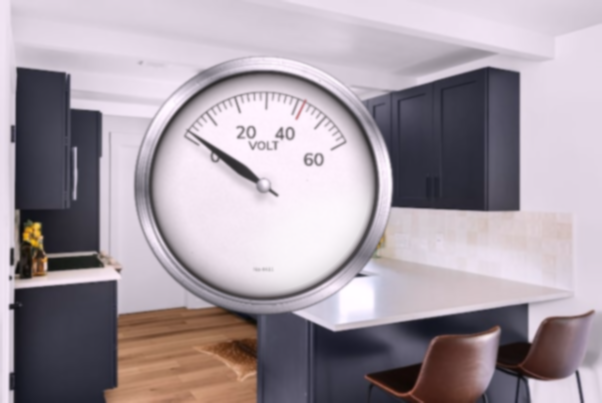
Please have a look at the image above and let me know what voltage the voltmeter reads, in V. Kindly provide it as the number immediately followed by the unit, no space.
2V
